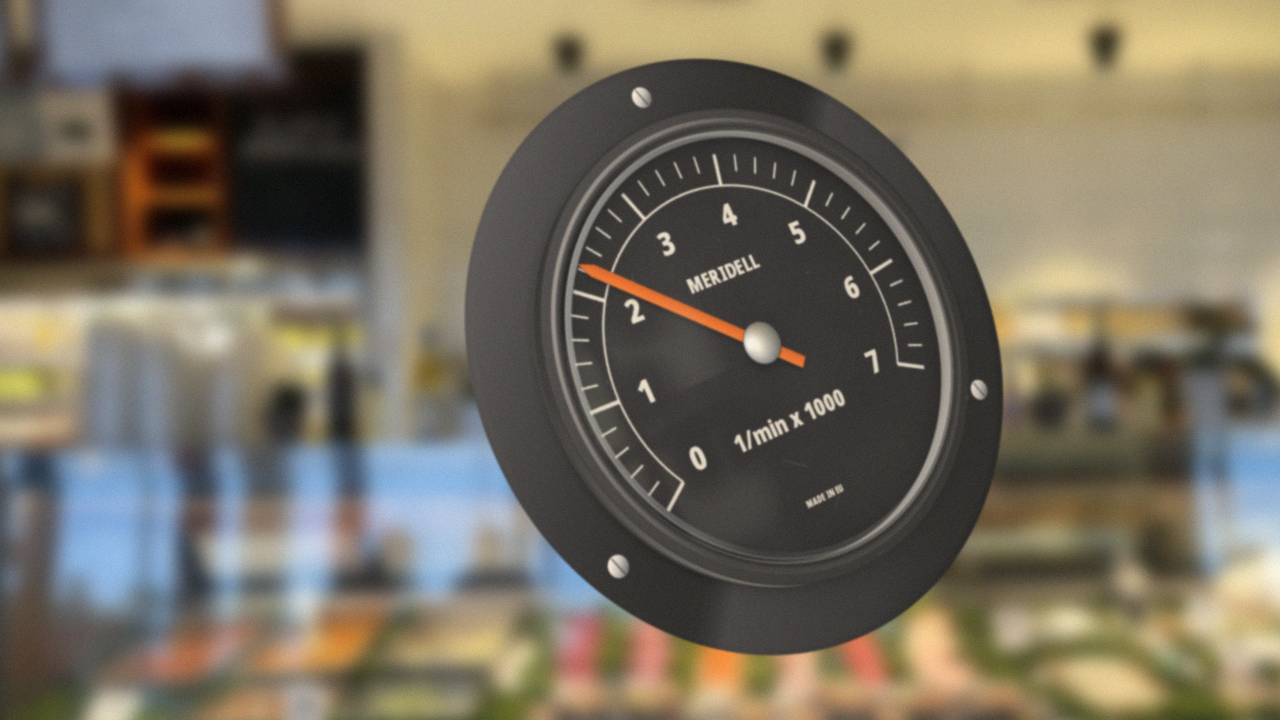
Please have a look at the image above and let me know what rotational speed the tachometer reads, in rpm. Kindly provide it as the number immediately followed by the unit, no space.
2200rpm
